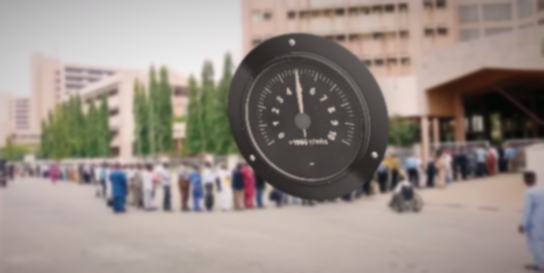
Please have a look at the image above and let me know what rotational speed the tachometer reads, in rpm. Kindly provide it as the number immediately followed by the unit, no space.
5000rpm
